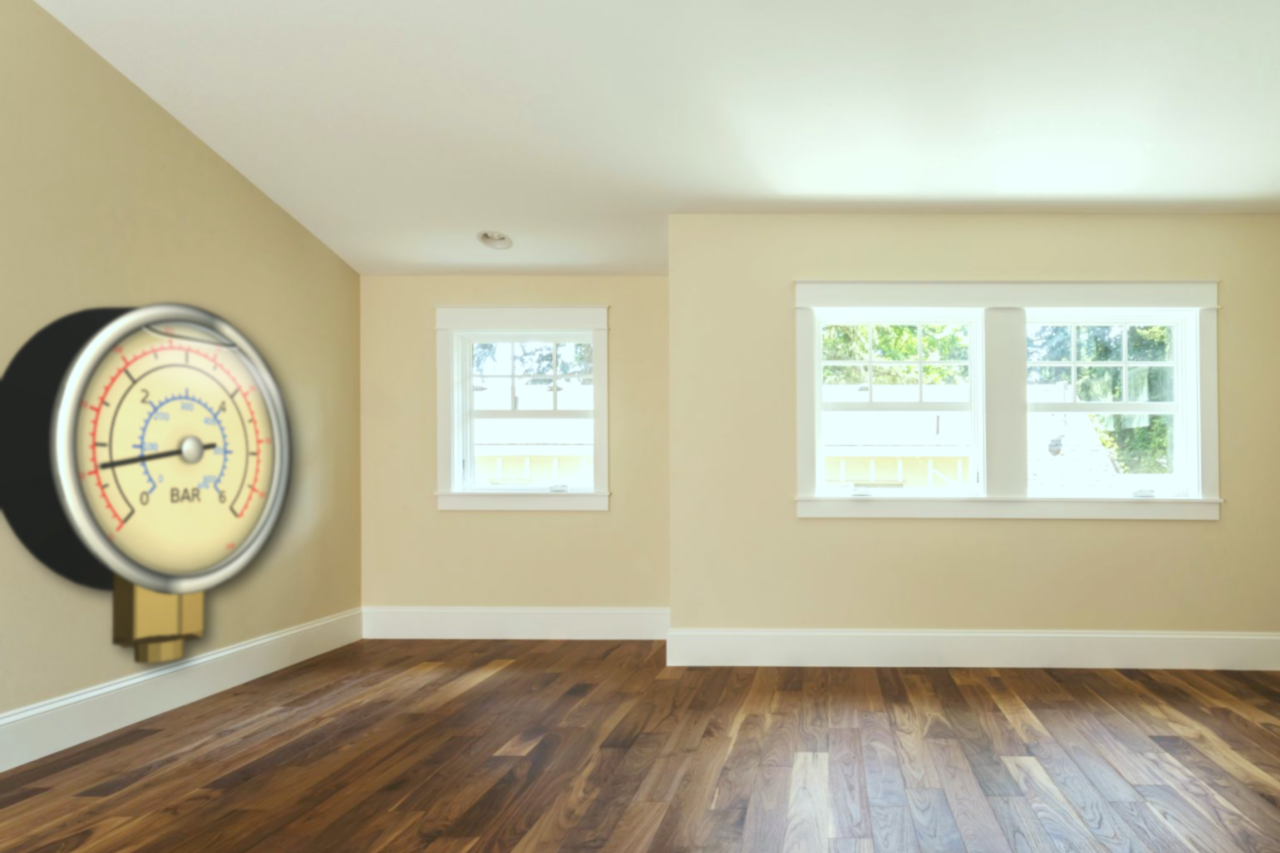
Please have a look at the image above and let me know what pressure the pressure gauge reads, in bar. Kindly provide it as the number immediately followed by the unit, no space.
0.75bar
